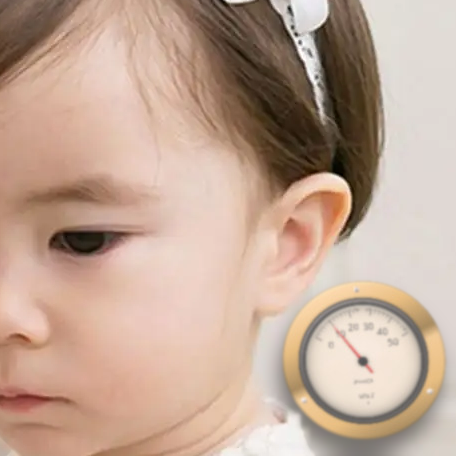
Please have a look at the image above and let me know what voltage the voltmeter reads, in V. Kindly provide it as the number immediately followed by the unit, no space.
10V
